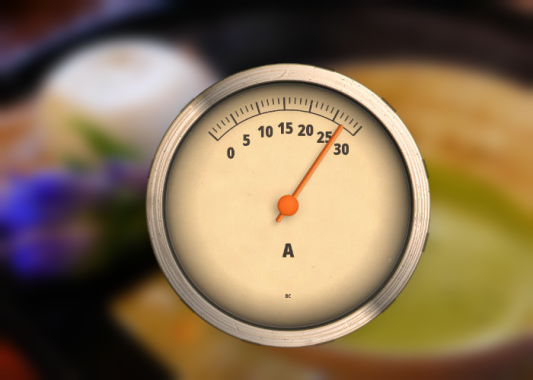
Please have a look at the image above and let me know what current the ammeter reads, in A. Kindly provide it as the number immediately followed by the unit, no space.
27A
